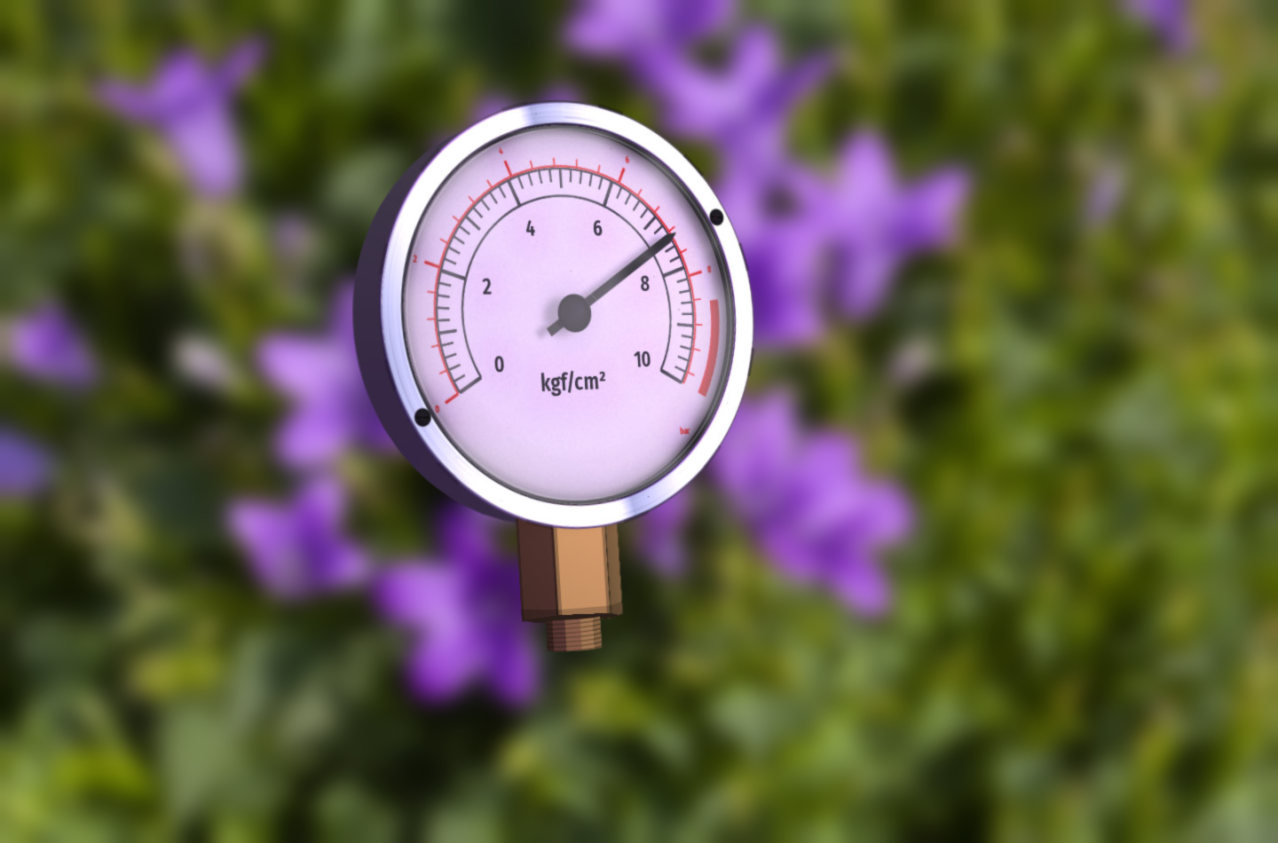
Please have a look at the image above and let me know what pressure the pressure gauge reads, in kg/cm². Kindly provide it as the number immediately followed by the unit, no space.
7.4kg/cm²
